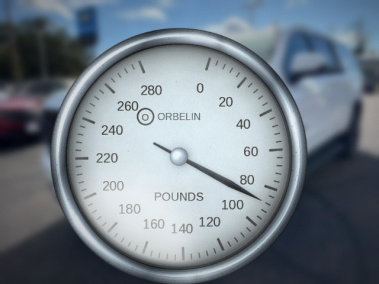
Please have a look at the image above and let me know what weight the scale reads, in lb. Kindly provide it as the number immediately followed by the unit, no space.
88lb
